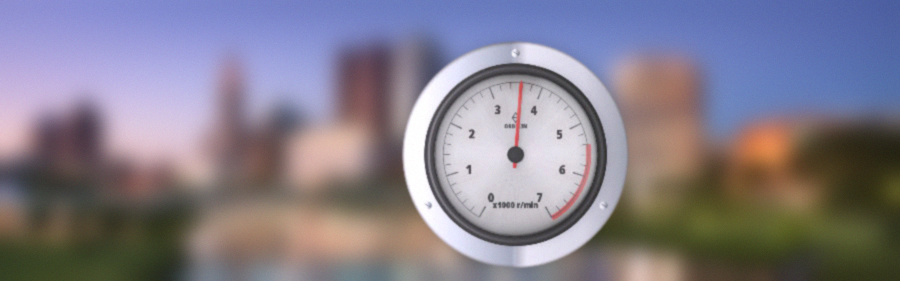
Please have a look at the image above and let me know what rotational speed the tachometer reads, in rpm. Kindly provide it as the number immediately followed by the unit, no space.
3600rpm
